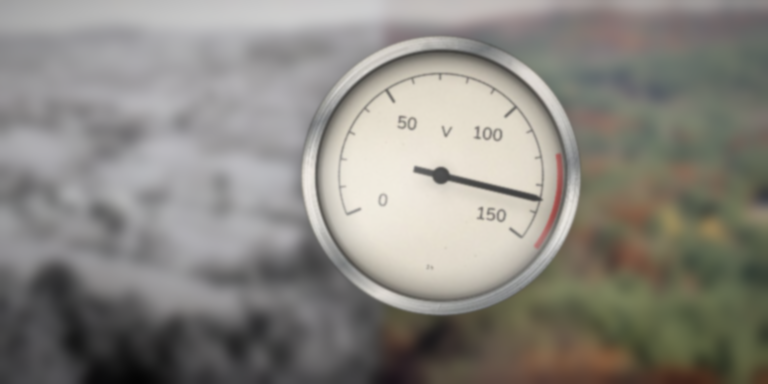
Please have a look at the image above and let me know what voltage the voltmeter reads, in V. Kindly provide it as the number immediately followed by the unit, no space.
135V
